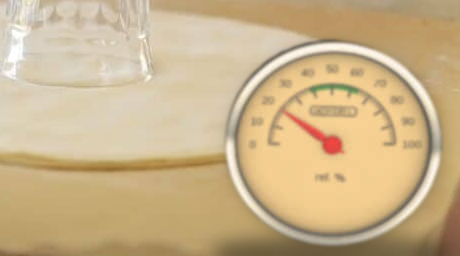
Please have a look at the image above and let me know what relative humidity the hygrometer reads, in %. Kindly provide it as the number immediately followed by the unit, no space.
20%
